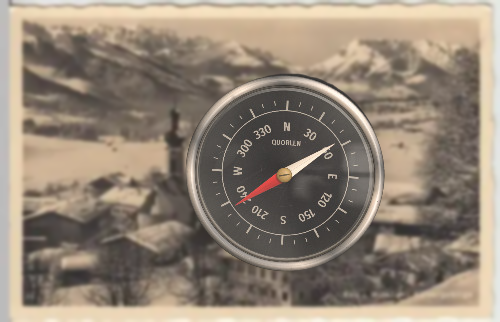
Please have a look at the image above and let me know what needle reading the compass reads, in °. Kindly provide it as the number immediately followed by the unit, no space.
235°
